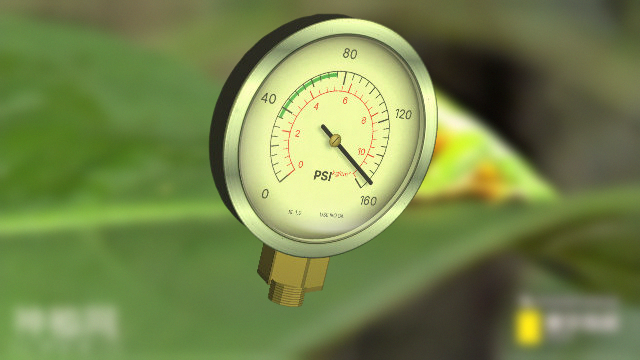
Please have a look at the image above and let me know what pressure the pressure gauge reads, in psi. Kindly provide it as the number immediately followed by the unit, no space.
155psi
